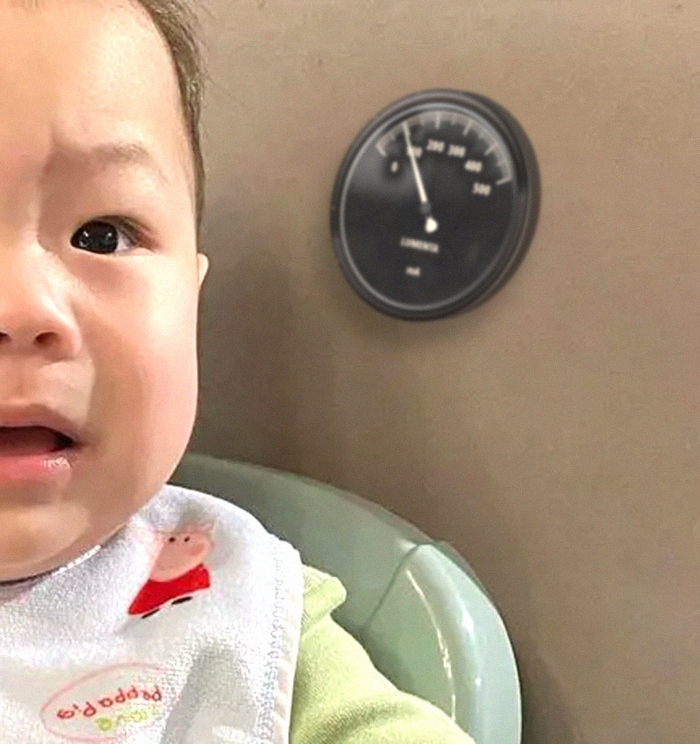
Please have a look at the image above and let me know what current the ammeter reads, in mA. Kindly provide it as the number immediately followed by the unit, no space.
100mA
